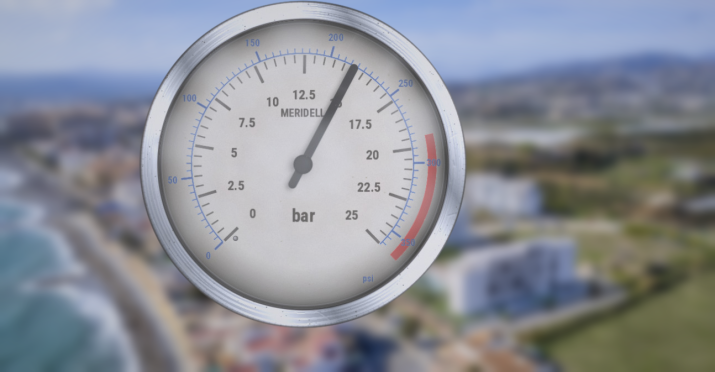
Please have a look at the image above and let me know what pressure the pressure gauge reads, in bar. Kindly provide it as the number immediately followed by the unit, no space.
15bar
